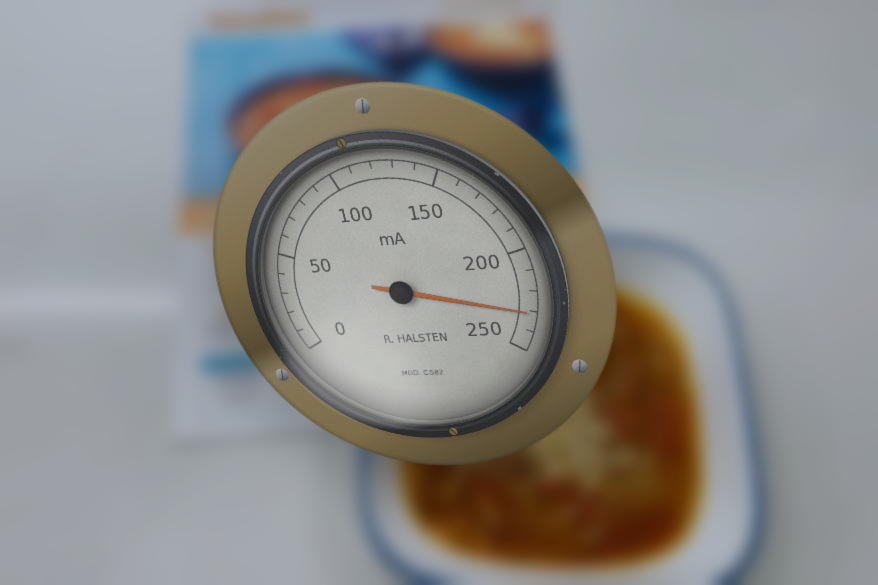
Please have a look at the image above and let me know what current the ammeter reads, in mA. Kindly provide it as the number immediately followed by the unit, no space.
230mA
